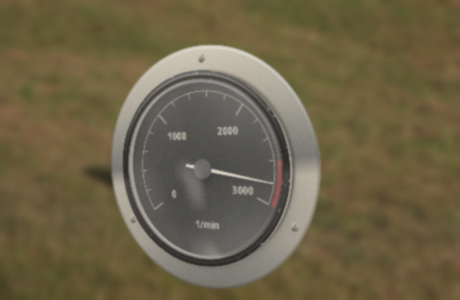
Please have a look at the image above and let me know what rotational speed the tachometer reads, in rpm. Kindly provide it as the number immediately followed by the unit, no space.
2800rpm
